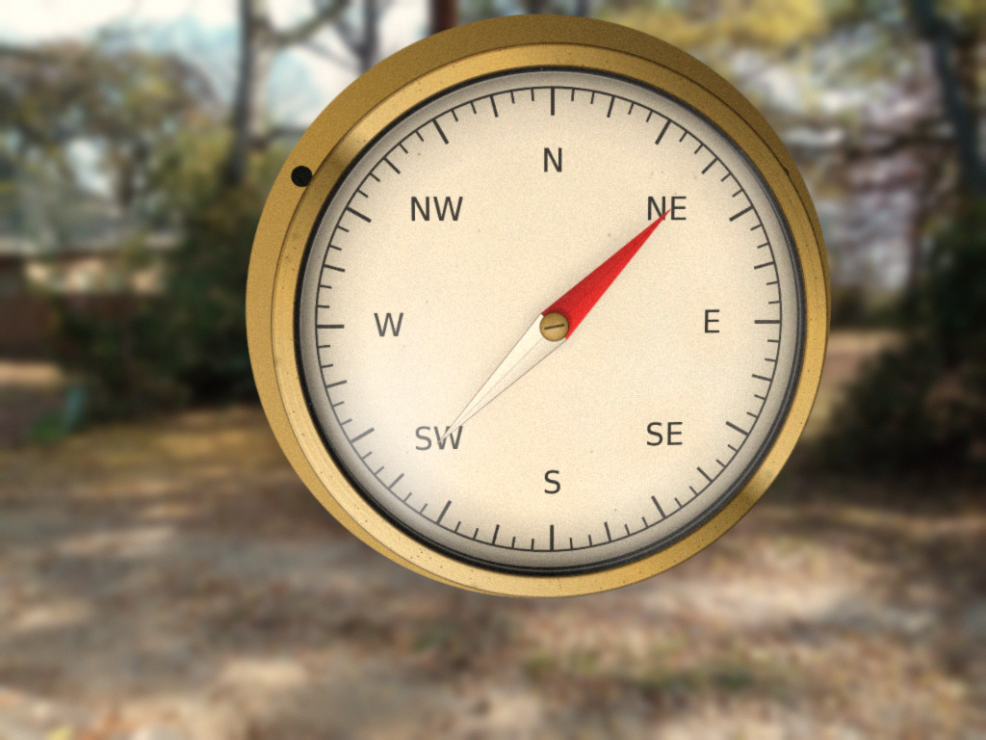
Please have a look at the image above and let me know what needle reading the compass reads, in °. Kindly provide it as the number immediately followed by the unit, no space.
45°
